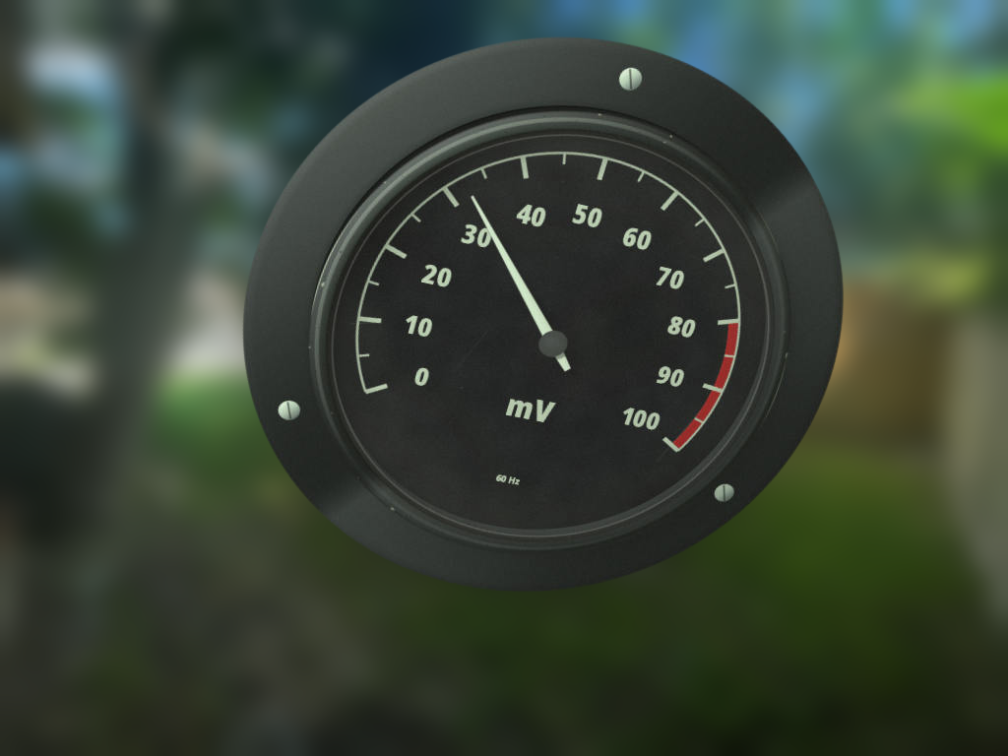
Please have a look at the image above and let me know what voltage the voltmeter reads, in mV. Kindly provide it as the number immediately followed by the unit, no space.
32.5mV
